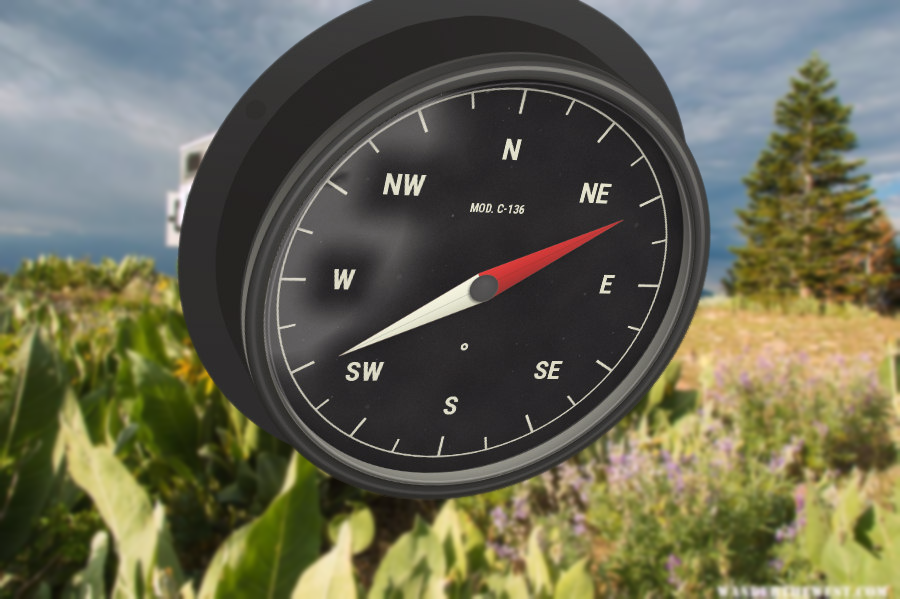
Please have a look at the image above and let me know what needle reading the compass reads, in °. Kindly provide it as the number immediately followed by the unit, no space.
60°
